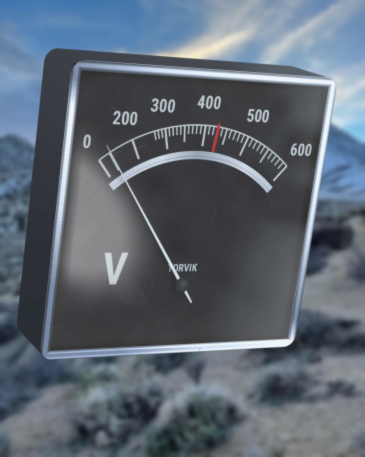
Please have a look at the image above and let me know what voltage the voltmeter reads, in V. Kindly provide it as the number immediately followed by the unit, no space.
100V
